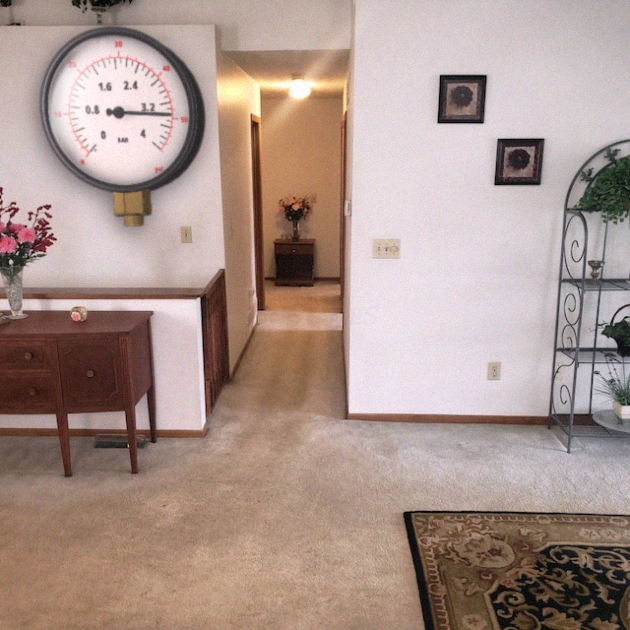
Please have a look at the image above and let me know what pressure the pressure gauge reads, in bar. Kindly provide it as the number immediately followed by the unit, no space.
3.4bar
